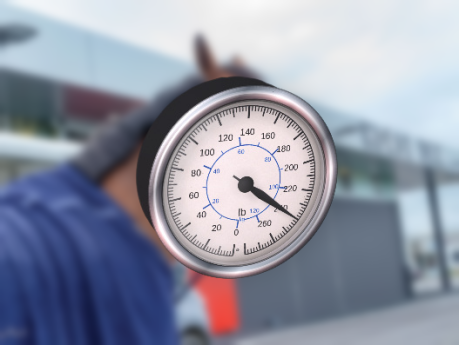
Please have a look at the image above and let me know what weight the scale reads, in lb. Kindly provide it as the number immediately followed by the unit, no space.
240lb
